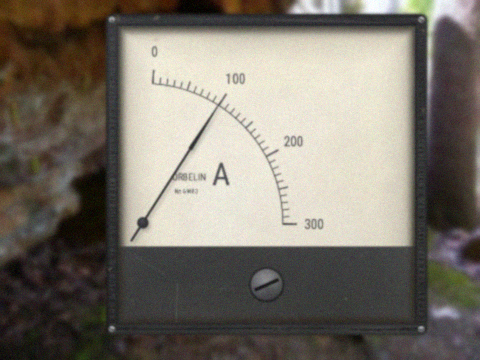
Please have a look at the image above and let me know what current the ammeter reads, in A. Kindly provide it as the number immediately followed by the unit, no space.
100A
